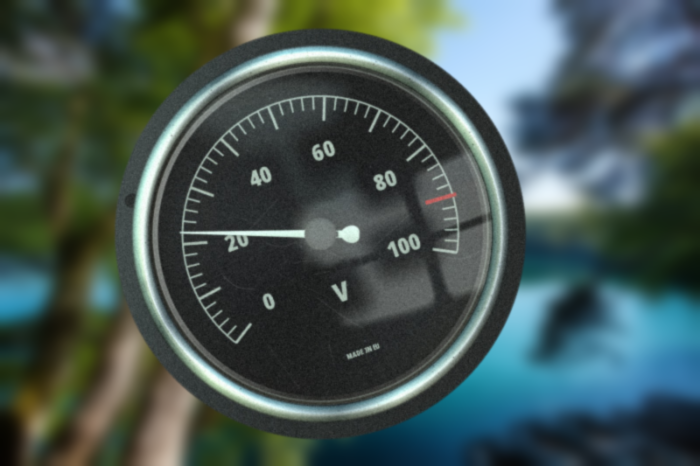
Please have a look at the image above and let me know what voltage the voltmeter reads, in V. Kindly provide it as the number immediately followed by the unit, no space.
22V
